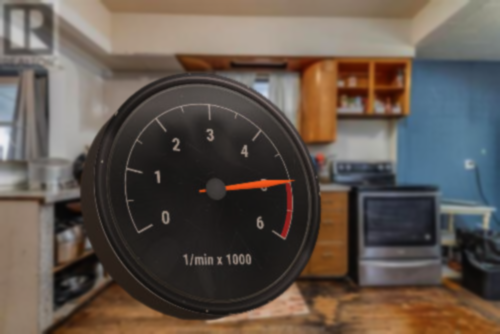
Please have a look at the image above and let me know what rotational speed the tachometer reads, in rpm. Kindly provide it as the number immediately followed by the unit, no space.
5000rpm
